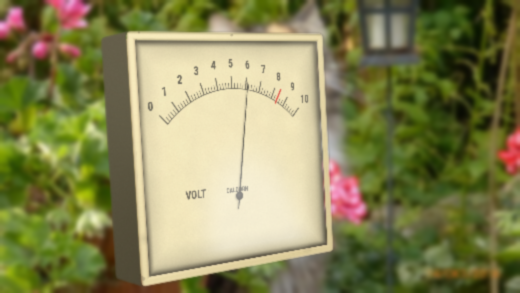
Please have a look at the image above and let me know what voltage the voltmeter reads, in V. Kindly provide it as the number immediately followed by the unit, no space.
6V
